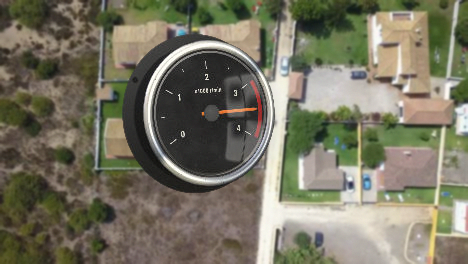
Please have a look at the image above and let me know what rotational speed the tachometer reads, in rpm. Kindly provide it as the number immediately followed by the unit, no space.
3500rpm
